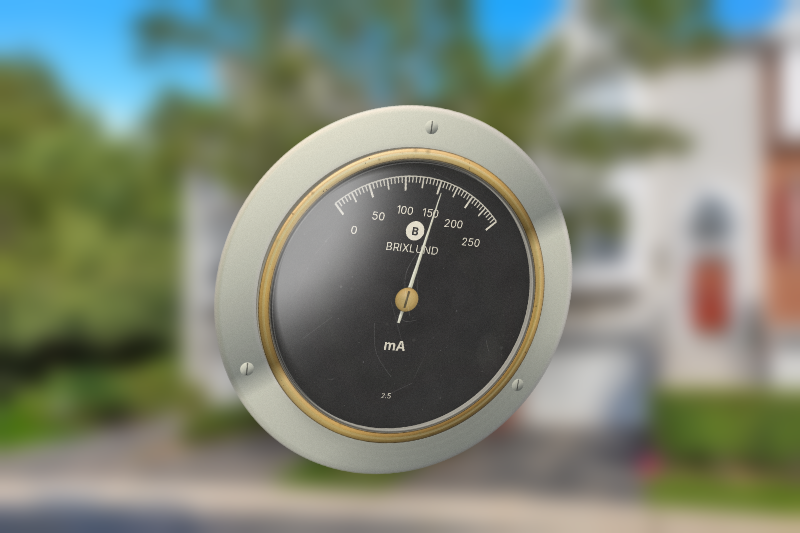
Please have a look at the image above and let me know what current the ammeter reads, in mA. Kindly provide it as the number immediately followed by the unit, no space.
150mA
